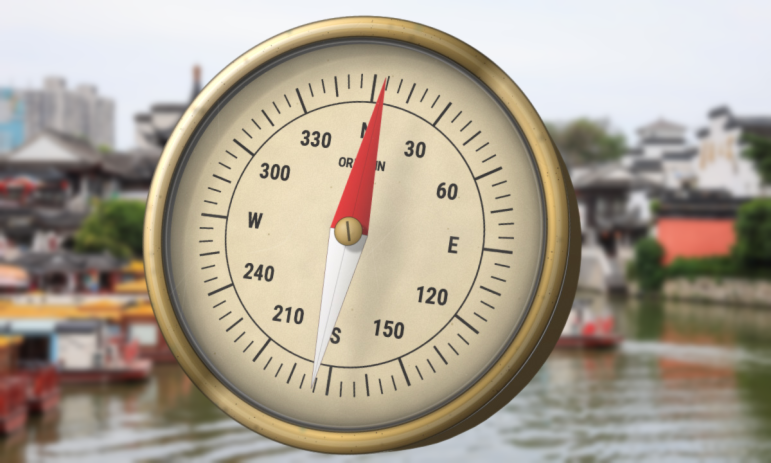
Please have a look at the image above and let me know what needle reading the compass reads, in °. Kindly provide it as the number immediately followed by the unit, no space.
5°
